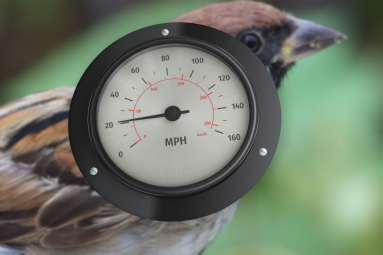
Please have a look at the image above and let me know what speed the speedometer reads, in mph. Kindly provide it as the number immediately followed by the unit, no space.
20mph
